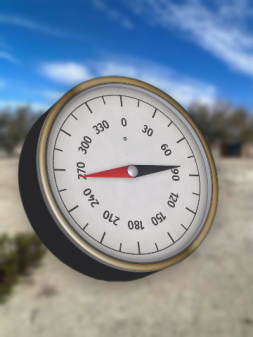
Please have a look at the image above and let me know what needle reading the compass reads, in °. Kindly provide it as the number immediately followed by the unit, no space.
262.5°
